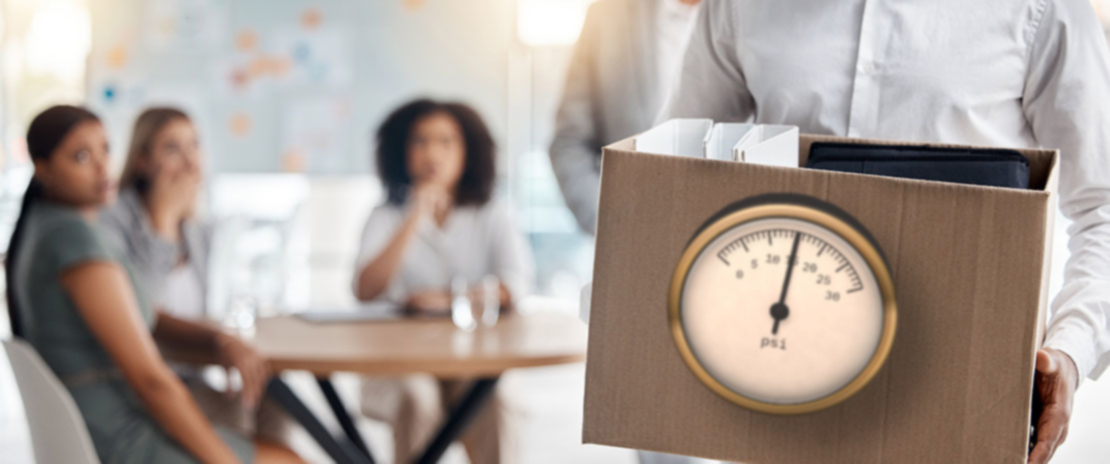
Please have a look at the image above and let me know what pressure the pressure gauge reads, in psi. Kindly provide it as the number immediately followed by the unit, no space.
15psi
